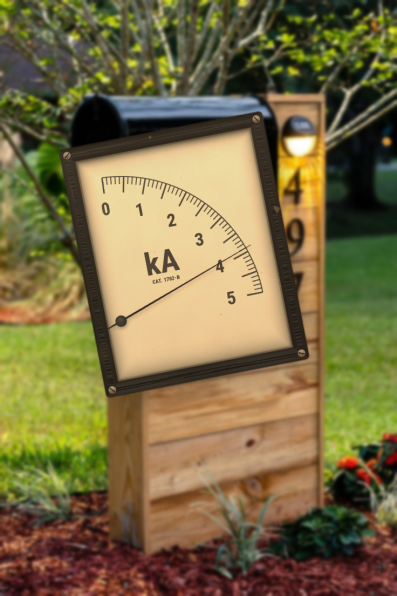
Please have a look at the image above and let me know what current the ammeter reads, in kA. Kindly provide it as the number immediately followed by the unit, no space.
3.9kA
